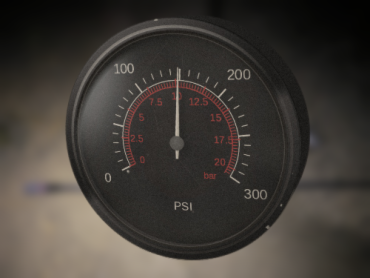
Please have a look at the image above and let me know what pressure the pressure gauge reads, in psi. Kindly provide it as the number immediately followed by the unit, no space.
150psi
